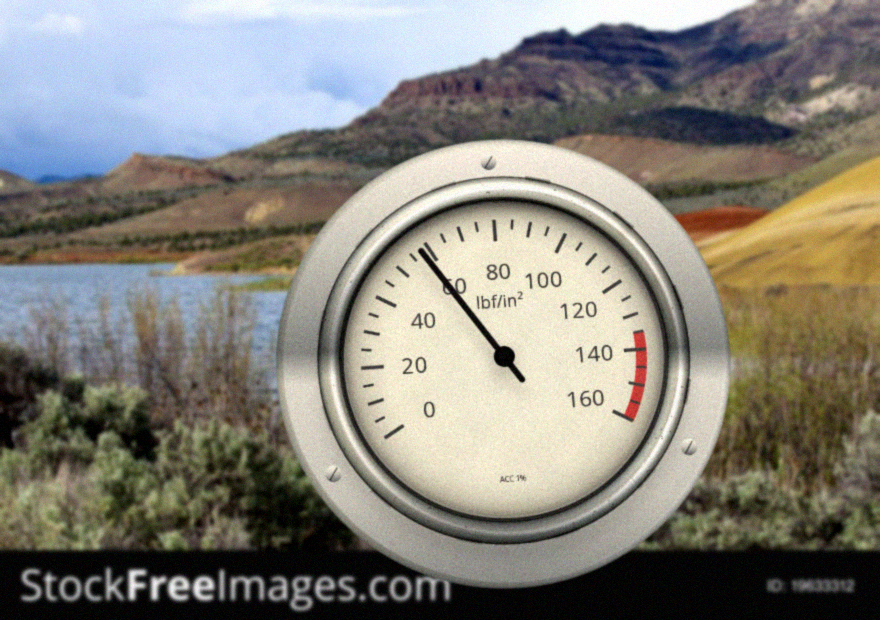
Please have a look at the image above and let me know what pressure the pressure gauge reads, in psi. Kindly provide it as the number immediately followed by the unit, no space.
57.5psi
